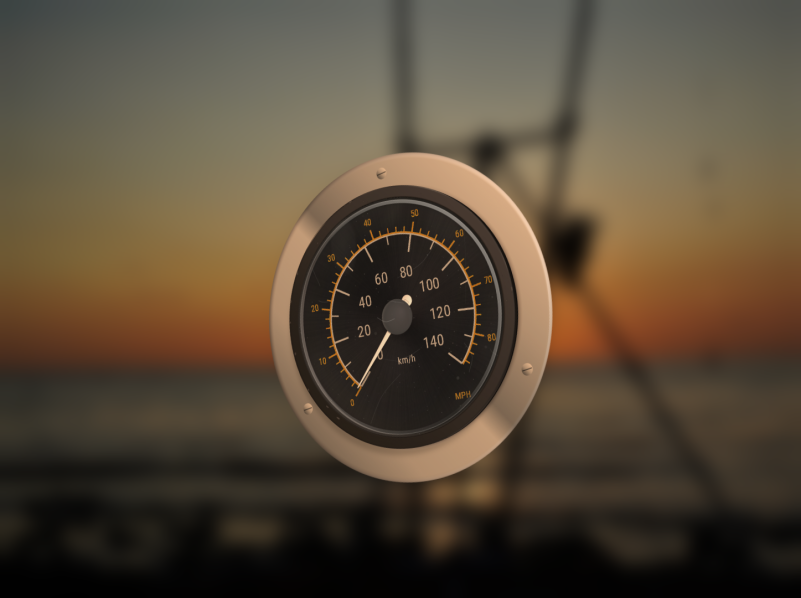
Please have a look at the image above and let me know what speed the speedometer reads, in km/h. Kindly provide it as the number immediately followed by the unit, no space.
0km/h
